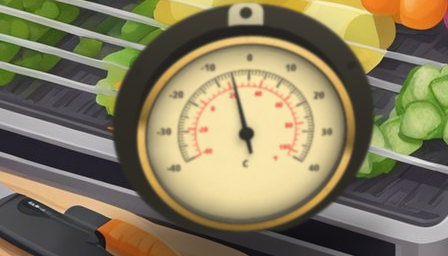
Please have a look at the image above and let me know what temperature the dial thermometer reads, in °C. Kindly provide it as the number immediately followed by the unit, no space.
-5°C
